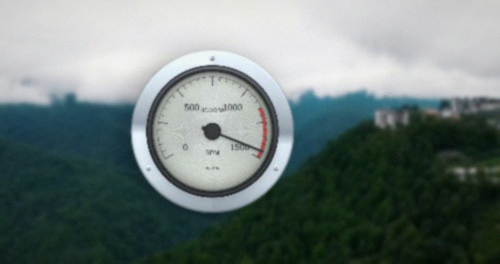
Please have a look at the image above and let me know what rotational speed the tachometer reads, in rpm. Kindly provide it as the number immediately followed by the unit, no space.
1450rpm
